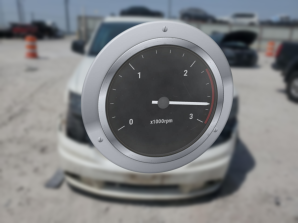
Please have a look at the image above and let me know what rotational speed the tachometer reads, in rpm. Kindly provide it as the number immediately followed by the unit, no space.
2700rpm
